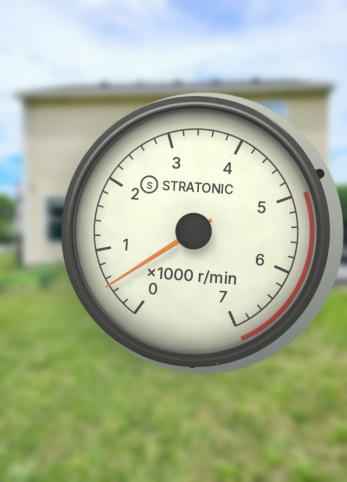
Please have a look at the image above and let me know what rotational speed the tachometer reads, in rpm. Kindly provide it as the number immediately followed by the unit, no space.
500rpm
